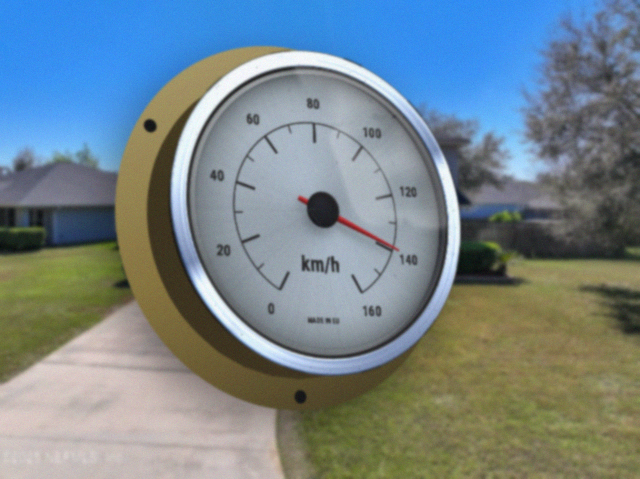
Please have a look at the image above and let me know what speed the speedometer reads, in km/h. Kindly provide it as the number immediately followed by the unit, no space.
140km/h
